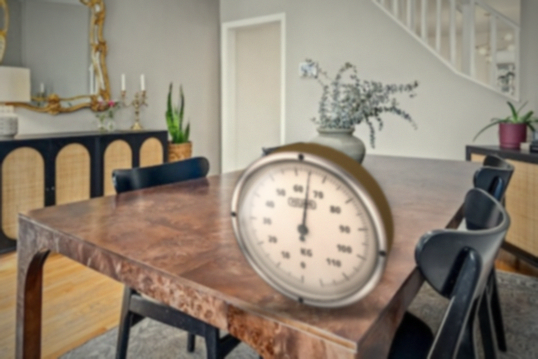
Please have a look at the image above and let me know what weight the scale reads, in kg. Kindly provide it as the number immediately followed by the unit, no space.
65kg
